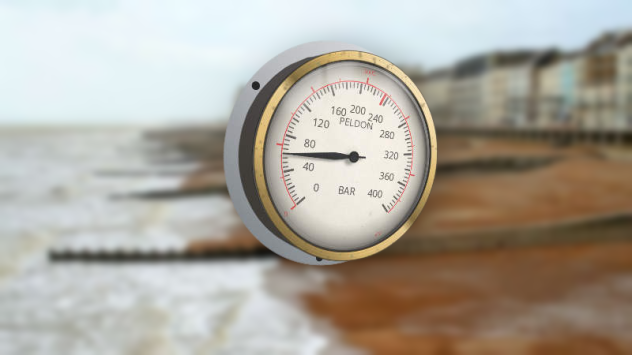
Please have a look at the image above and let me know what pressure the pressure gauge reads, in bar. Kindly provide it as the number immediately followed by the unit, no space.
60bar
